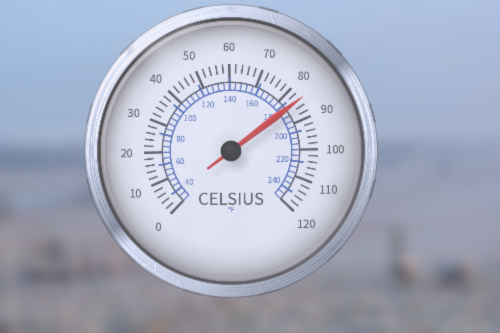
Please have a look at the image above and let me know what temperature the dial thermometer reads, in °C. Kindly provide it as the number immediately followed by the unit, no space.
84°C
